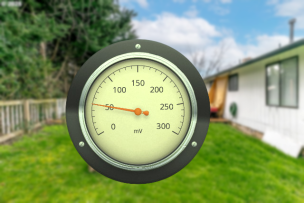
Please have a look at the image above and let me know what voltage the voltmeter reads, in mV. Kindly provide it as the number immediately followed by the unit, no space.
50mV
